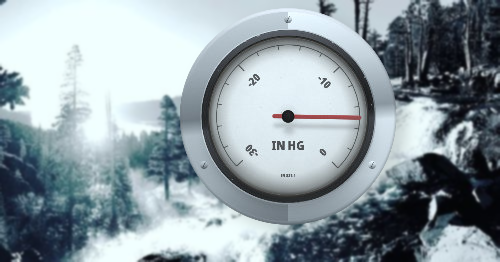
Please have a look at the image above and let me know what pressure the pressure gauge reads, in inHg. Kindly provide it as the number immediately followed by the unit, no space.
-5inHg
